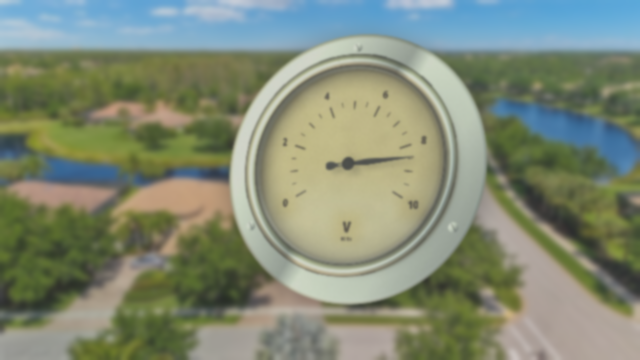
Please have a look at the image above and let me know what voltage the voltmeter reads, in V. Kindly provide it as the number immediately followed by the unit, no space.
8.5V
